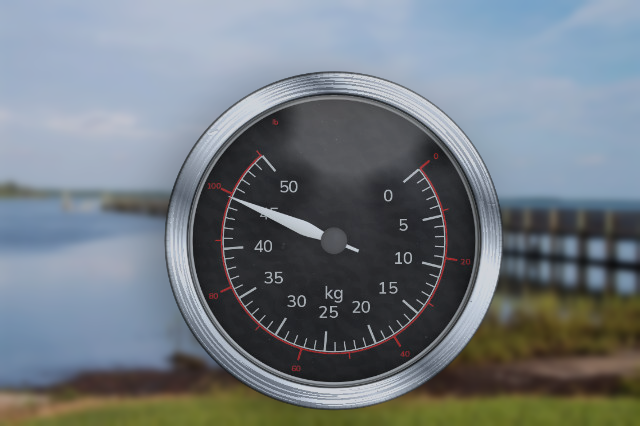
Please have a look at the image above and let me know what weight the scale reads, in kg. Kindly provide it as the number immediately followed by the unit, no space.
45kg
